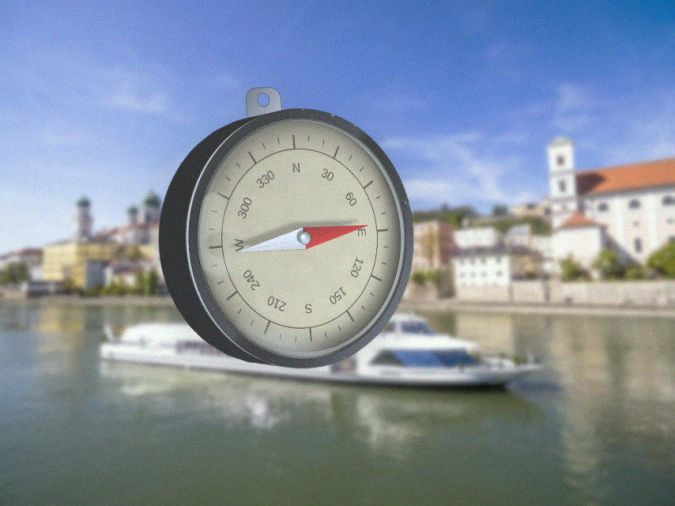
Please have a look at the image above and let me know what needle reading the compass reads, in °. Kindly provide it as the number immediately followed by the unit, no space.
85°
